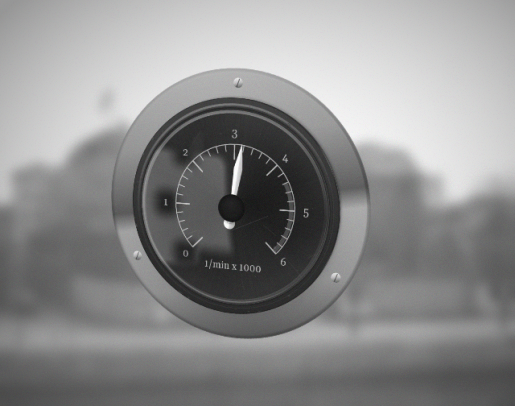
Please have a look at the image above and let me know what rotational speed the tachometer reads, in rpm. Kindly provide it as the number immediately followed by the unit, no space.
3200rpm
